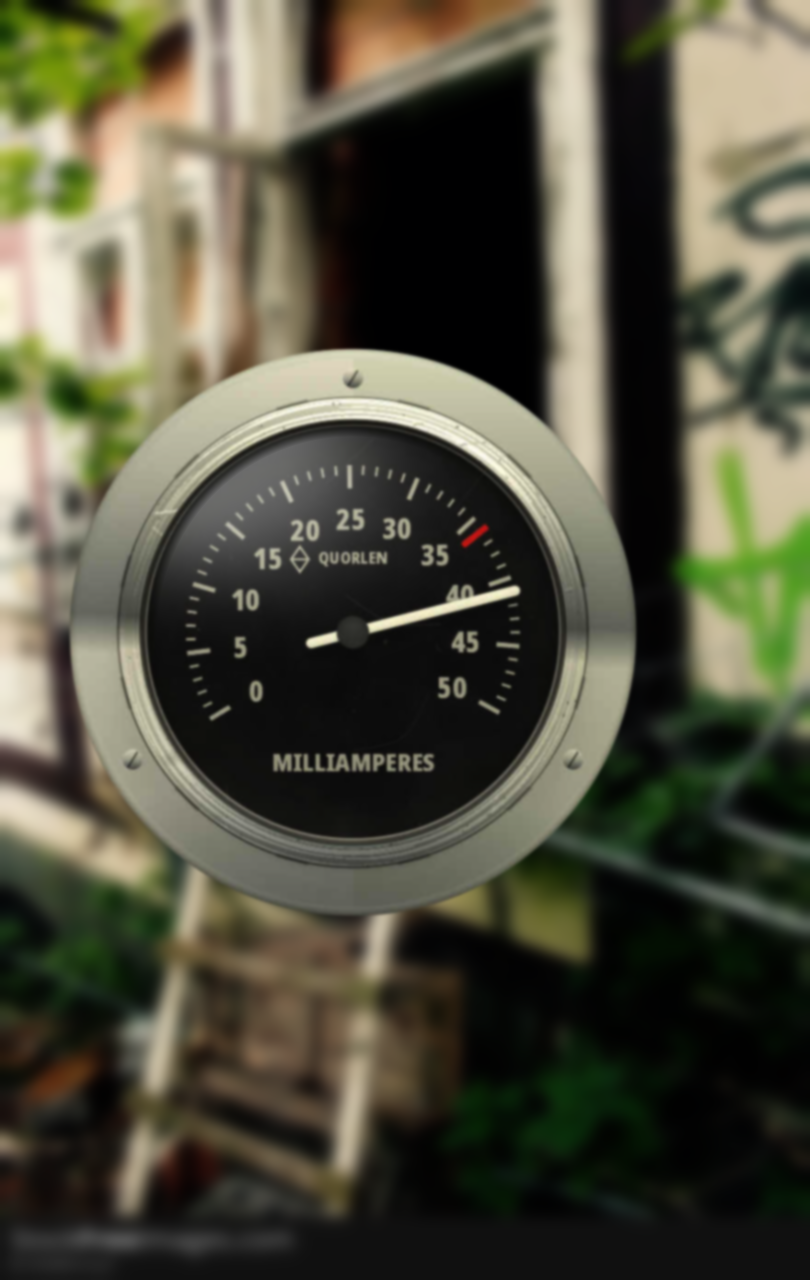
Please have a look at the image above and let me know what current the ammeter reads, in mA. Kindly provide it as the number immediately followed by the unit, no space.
41mA
